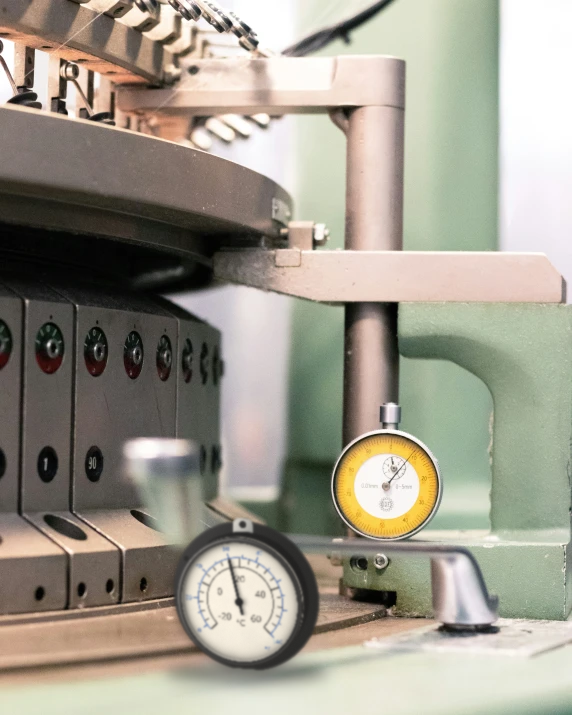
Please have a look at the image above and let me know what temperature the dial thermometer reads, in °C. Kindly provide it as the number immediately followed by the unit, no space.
16°C
